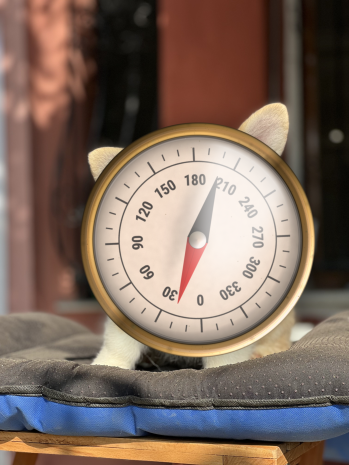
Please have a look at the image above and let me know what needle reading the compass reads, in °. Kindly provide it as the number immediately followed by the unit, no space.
20°
